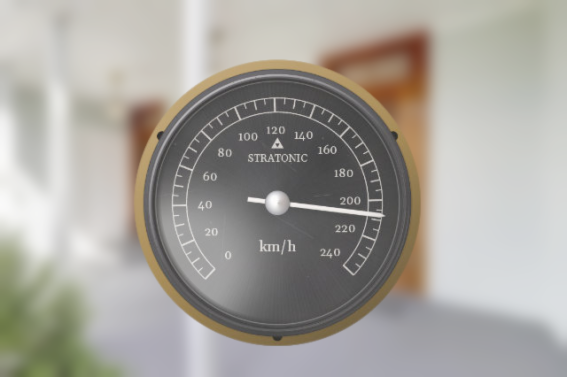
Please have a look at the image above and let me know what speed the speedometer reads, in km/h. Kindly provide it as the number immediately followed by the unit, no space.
207.5km/h
